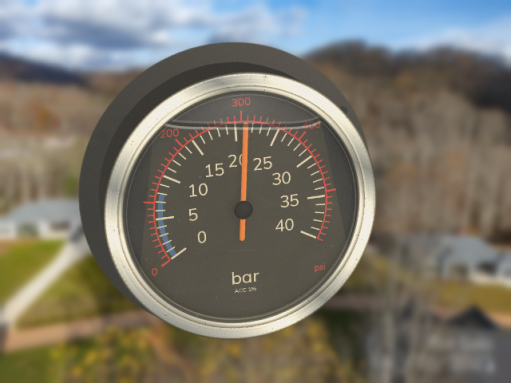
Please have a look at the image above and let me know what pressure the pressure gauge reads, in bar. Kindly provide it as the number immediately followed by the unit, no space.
21bar
